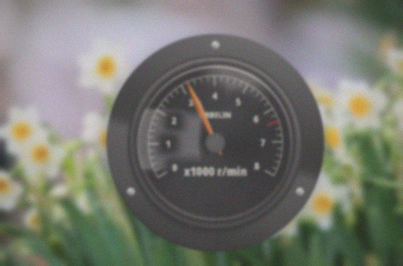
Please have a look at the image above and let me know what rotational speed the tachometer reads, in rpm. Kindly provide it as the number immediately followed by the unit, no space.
3200rpm
